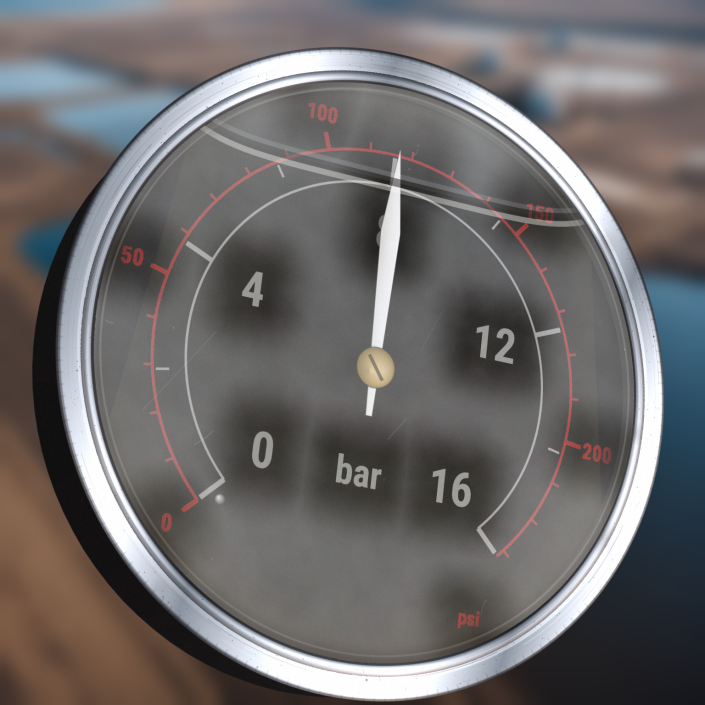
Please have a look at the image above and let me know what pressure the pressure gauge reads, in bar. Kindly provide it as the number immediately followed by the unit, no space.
8bar
